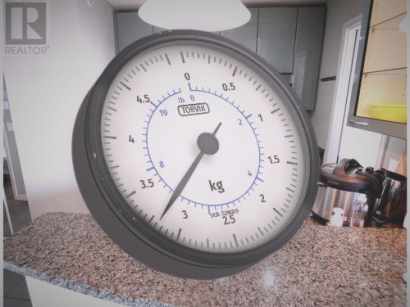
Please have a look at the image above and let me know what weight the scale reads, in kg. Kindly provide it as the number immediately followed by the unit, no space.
3.2kg
